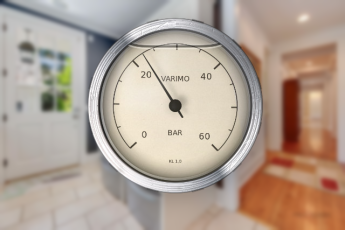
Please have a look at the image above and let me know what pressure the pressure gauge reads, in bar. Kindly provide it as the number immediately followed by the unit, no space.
22.5bar
